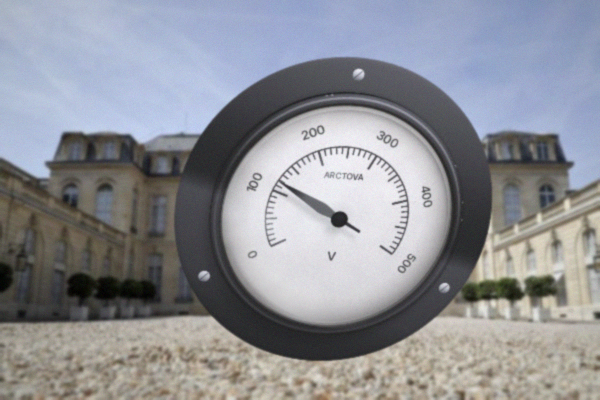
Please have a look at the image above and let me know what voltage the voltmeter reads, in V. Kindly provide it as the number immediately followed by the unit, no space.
120V
